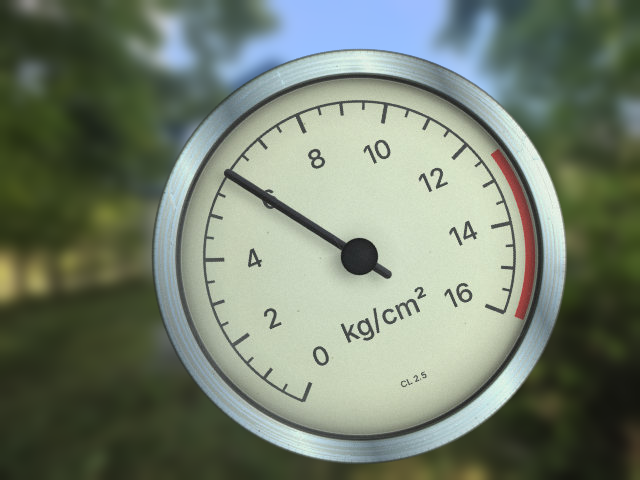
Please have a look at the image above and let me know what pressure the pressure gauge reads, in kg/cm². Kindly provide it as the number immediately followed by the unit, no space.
6kg/cm²
